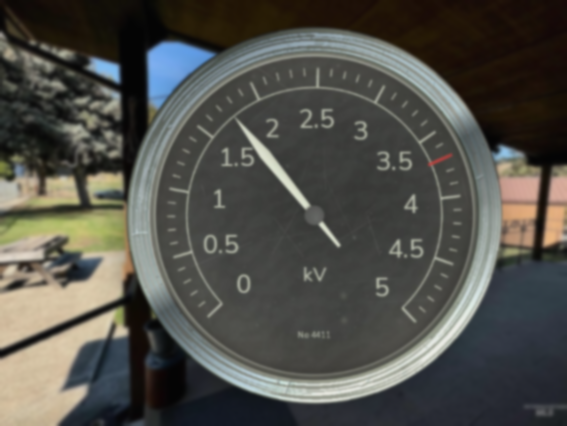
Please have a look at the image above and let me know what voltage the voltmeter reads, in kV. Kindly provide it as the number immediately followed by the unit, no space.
1.75kV
